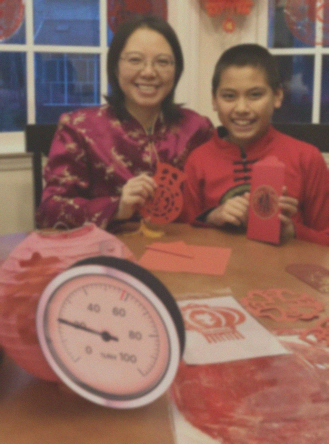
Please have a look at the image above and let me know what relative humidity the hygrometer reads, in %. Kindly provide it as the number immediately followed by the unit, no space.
20%
